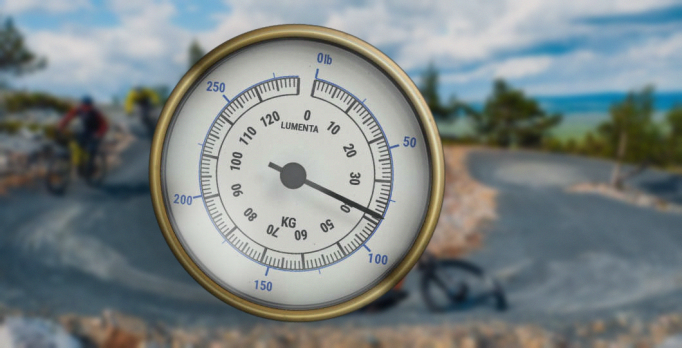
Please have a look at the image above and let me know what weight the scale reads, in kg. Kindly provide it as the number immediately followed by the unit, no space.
38kg
